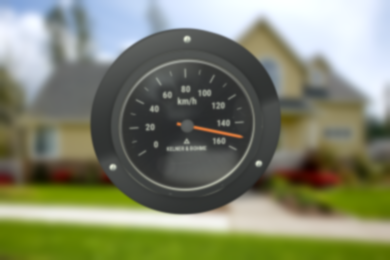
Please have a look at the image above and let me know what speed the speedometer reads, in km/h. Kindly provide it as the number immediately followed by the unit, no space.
150km/h
